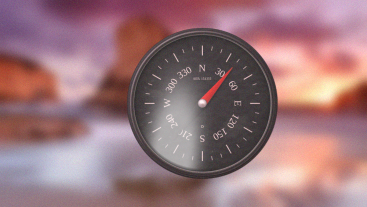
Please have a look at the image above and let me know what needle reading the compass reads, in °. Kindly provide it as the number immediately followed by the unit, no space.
40°
